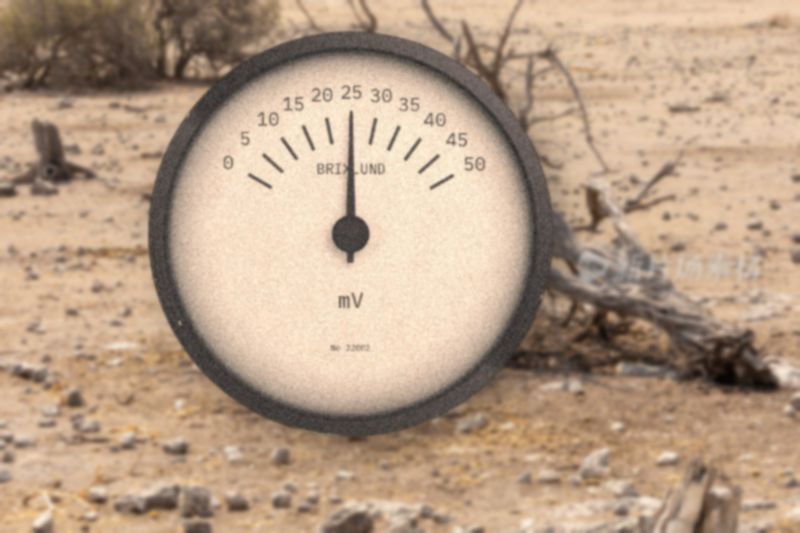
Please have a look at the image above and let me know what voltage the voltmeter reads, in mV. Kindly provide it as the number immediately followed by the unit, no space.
25mV
